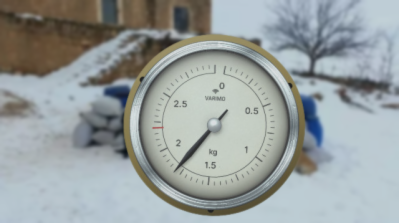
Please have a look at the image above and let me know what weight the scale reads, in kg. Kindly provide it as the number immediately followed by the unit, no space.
1.8kg
